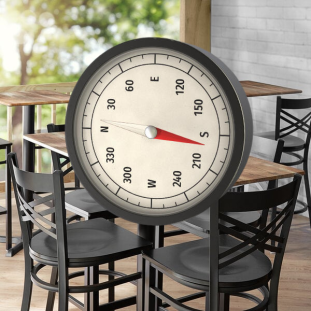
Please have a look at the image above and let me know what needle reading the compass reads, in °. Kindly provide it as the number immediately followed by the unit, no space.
190°
